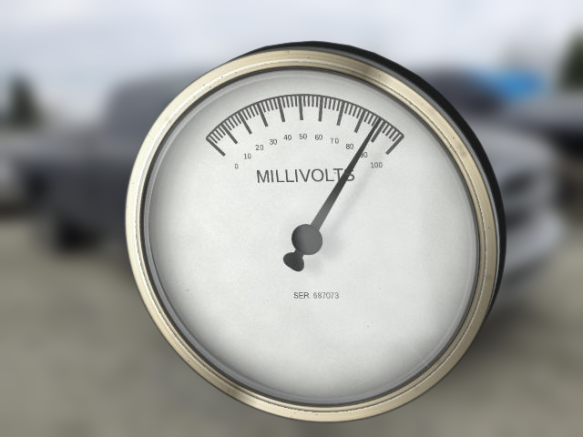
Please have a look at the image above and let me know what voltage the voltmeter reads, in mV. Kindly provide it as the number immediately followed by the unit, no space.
88mV
